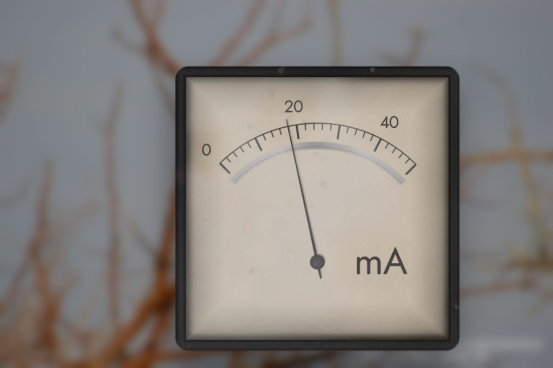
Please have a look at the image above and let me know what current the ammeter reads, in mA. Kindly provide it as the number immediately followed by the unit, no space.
18mA
